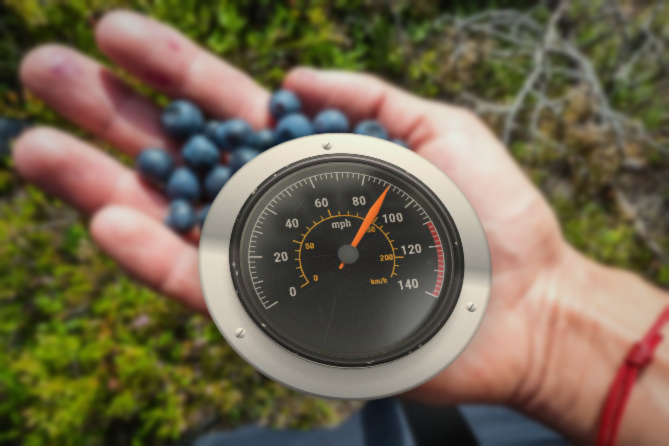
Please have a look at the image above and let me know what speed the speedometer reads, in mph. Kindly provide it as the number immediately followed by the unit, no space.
90mph
